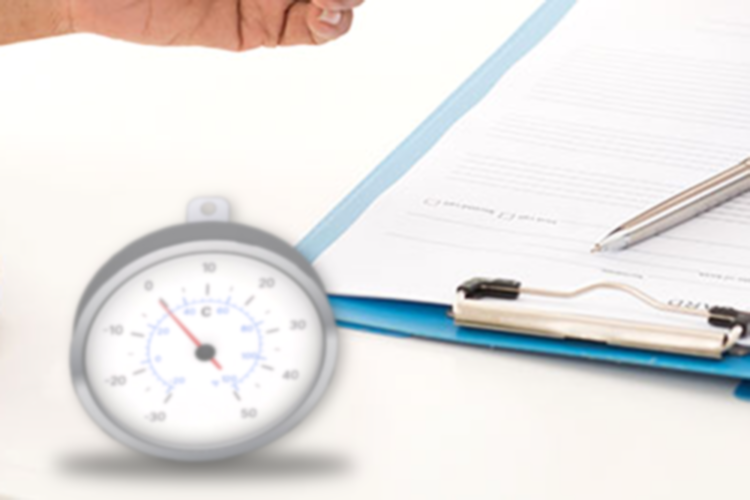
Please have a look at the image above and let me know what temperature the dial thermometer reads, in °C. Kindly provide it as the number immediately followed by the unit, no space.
0°C
